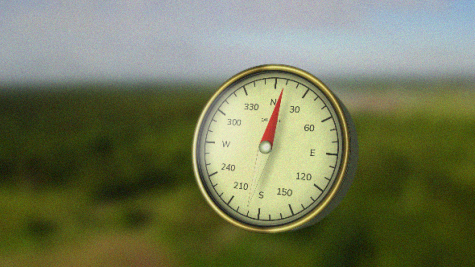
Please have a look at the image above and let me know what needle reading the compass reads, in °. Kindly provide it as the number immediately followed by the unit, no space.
10°
